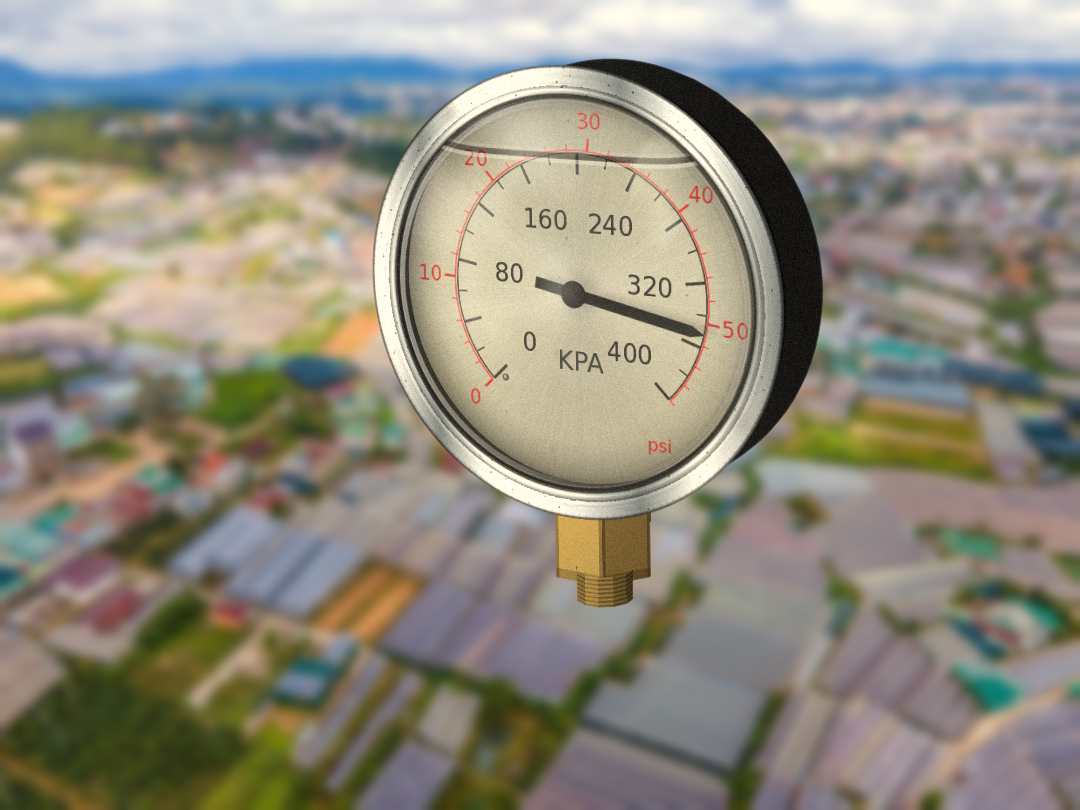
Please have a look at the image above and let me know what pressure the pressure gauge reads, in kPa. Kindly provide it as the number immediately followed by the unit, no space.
350kPa
